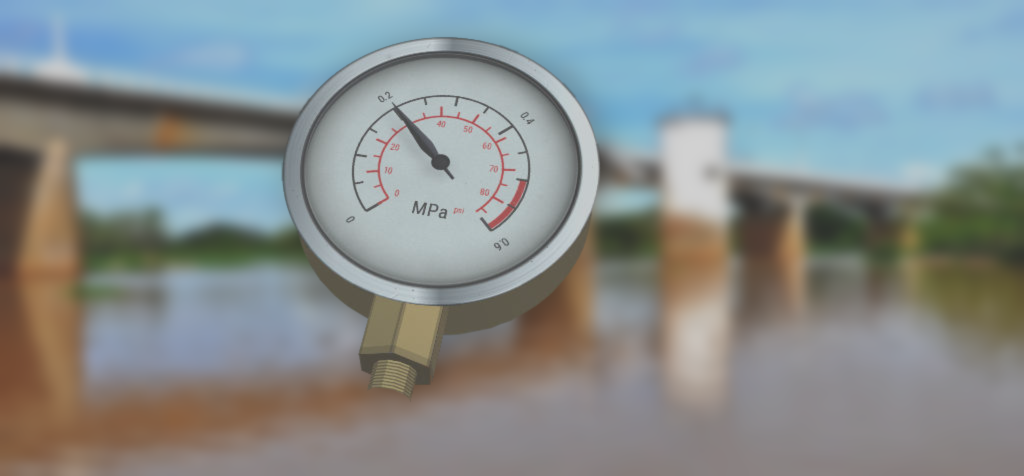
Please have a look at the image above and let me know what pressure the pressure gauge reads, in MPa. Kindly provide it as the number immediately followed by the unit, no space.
0.2MPa
